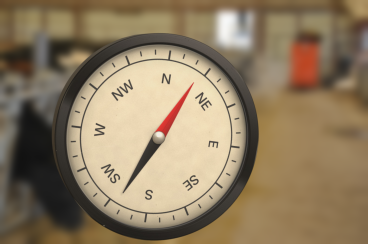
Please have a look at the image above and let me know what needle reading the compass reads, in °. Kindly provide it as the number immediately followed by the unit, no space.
25°
